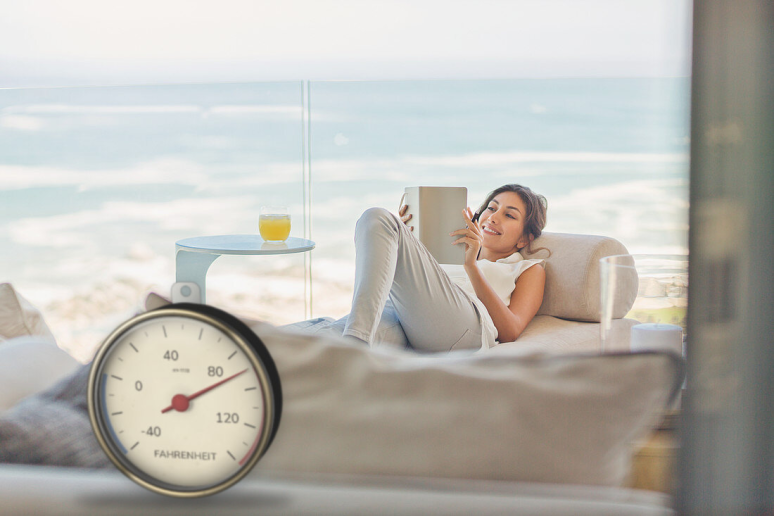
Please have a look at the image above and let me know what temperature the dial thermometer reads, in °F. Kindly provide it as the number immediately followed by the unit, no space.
90°F
